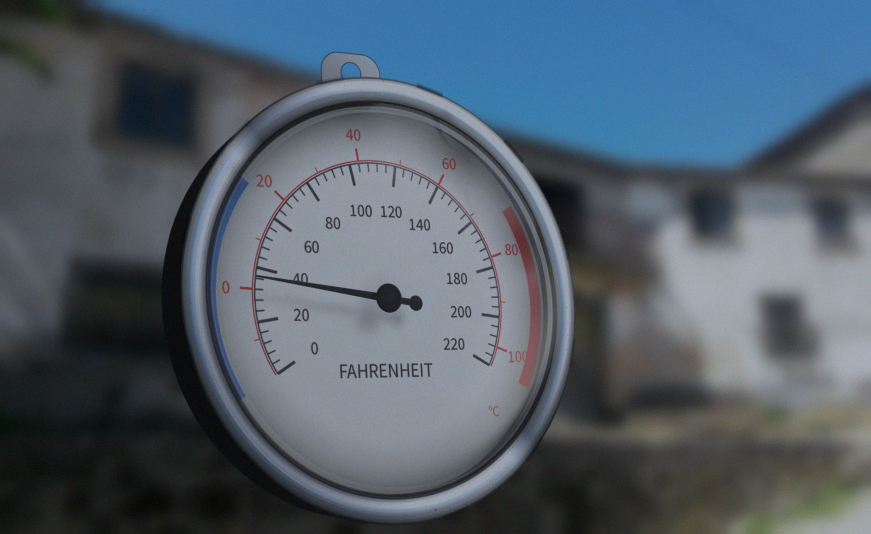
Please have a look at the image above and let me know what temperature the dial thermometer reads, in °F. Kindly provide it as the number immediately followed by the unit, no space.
36°F
